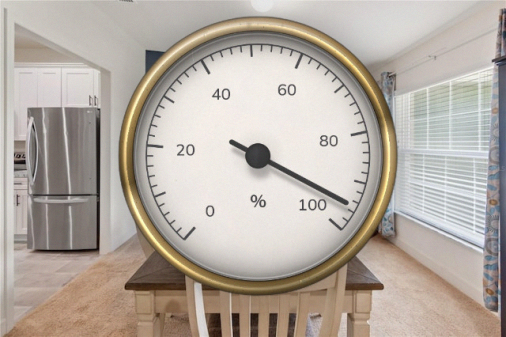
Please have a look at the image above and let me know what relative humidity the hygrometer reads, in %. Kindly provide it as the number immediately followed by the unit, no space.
95%
